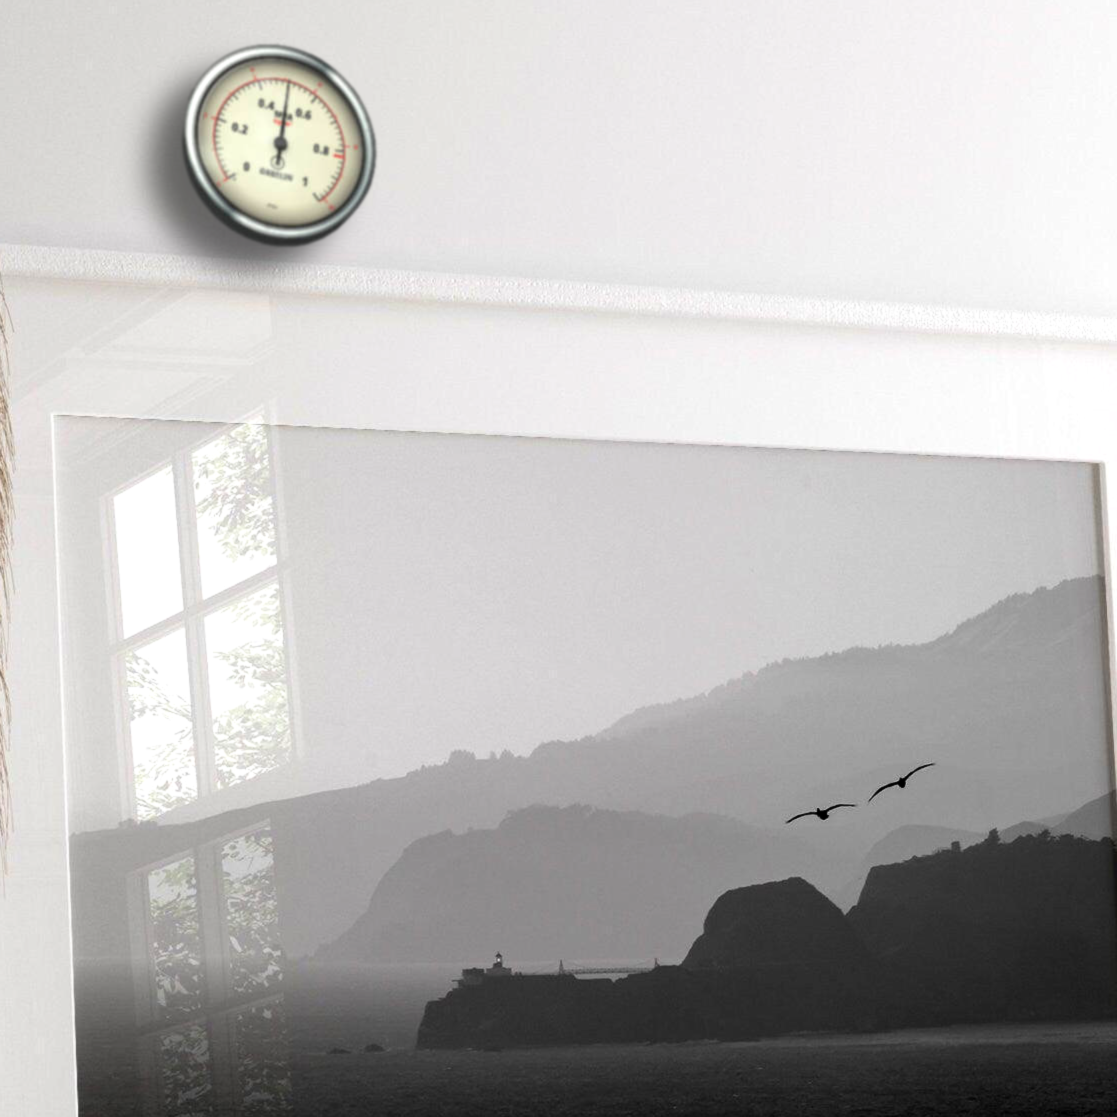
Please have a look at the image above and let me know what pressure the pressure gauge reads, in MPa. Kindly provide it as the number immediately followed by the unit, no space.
0.5MPa
